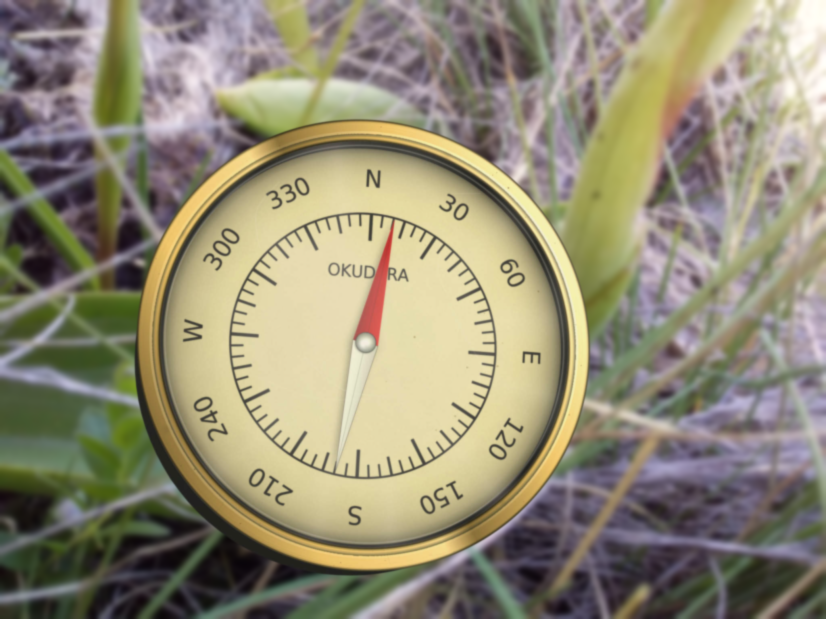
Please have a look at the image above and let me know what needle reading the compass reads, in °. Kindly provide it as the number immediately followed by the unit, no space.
10°
